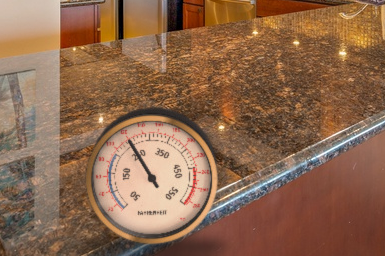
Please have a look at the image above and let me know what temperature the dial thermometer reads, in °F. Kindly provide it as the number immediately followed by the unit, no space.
250°F
